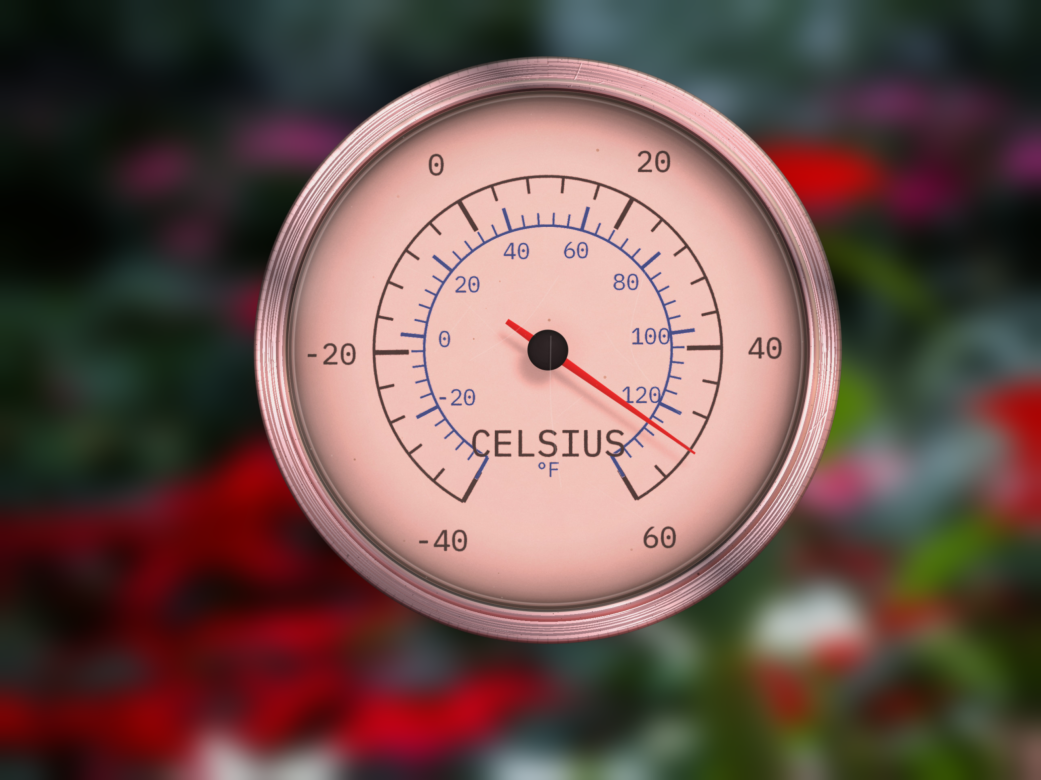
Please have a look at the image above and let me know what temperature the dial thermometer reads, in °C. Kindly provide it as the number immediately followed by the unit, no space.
52°C
